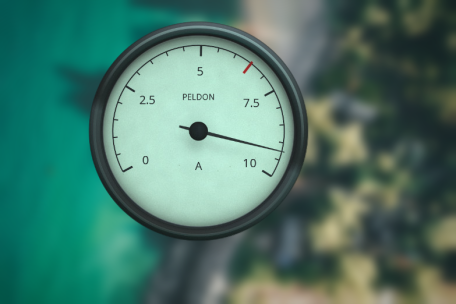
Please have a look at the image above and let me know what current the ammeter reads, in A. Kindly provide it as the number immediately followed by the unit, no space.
9.25A
